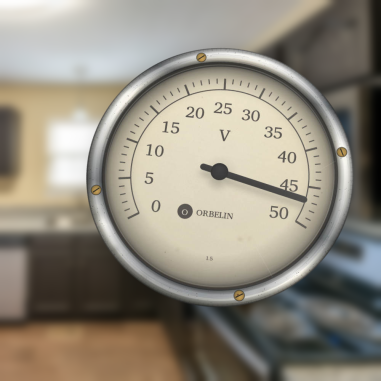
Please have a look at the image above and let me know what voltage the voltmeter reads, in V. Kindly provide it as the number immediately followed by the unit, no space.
47V
